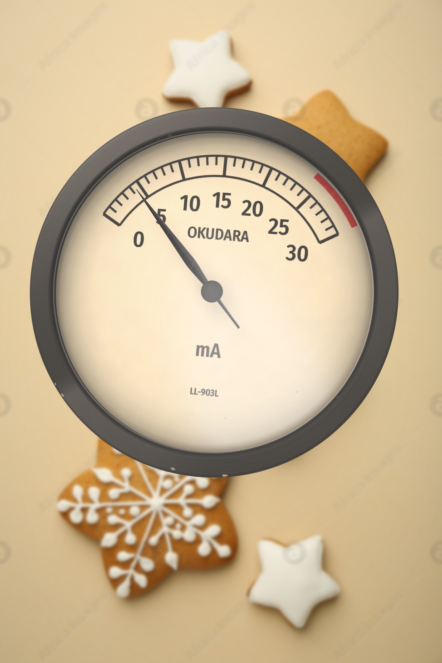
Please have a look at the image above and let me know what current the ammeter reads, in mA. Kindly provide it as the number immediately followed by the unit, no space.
4.5mA
